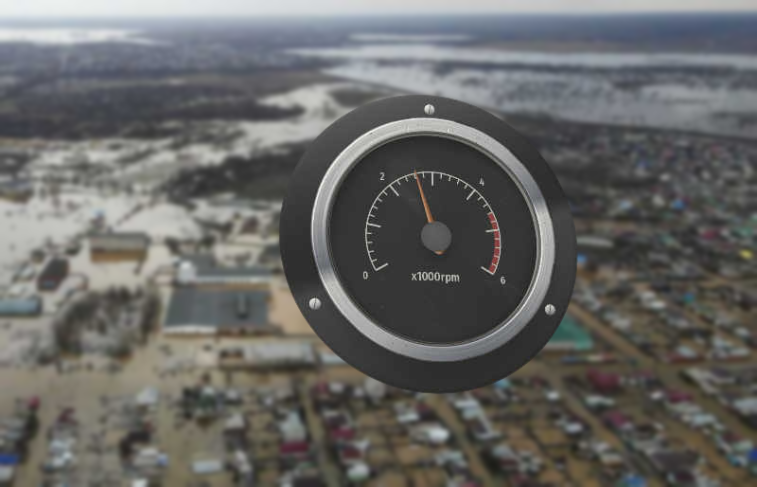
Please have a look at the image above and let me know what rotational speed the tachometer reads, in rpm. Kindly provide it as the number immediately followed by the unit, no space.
2600rpm
